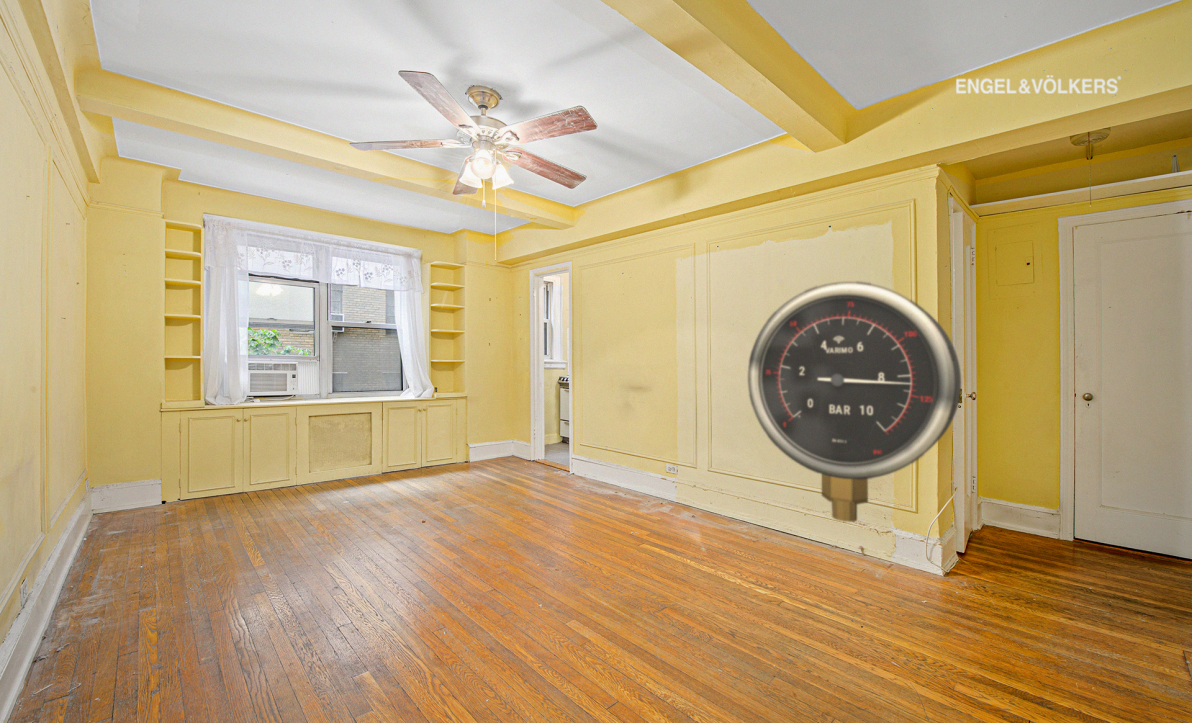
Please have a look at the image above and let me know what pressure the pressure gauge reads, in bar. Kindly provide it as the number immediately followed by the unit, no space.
8.25bar
